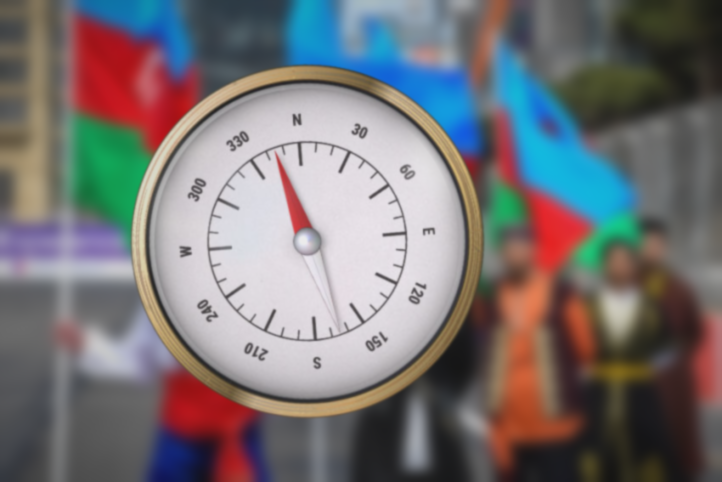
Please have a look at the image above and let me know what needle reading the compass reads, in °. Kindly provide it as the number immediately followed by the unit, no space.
345°
